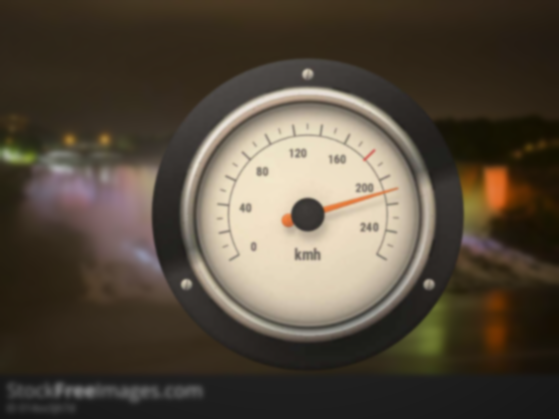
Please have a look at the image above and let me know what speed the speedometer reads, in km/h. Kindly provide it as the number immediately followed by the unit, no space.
210km/h
